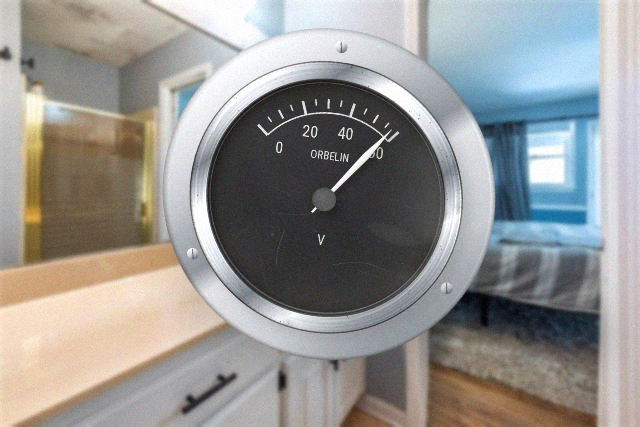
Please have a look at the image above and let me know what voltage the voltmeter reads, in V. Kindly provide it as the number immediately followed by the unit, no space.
57.5V
